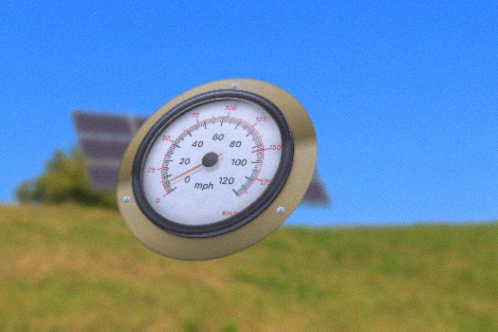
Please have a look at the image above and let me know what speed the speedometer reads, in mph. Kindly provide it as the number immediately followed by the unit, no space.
5mph
